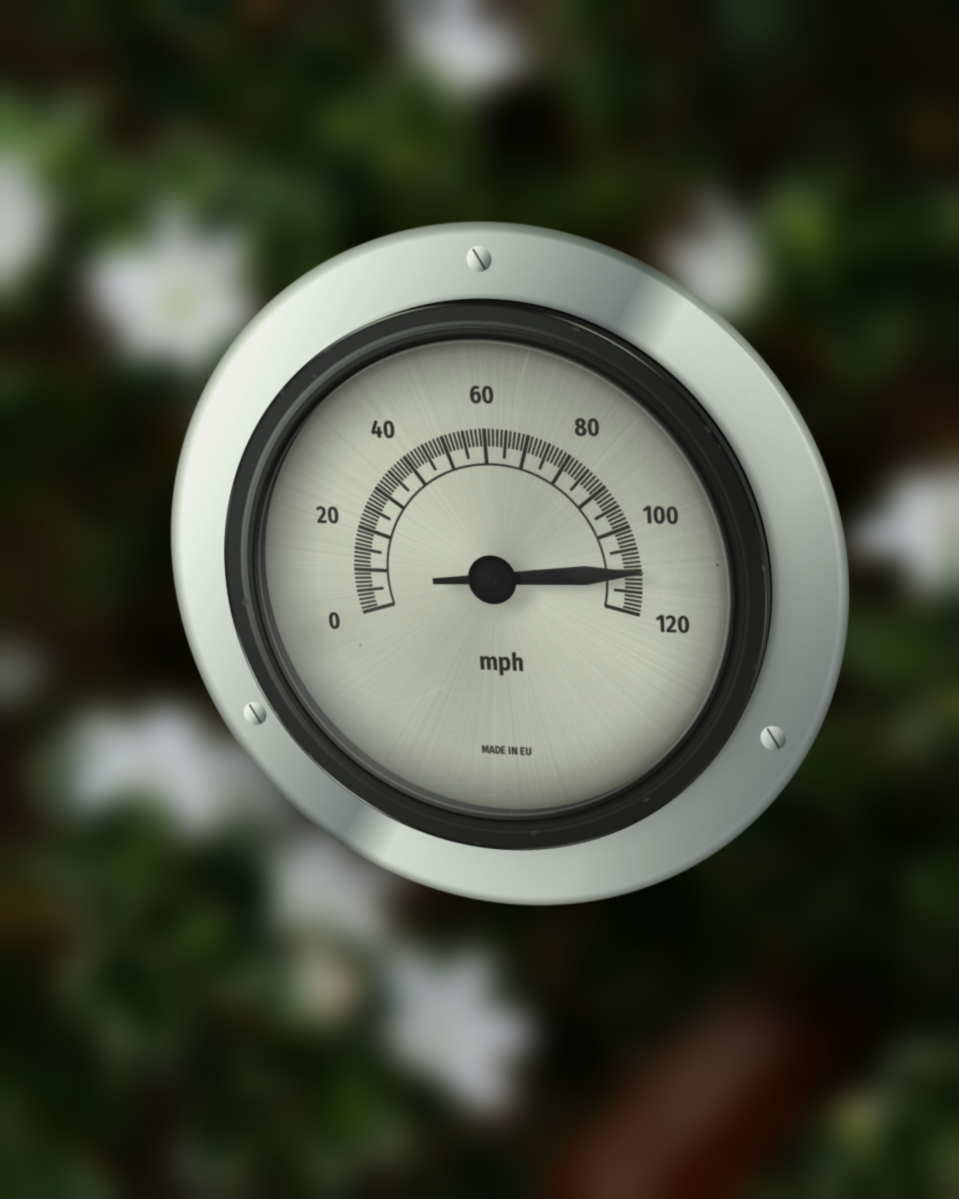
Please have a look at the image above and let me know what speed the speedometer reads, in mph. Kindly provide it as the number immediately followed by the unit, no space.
110mph
